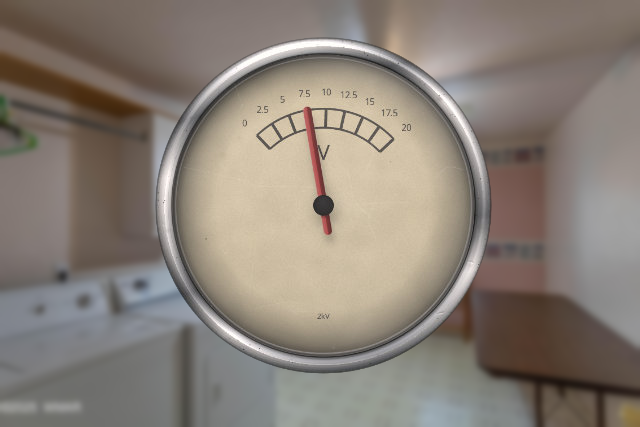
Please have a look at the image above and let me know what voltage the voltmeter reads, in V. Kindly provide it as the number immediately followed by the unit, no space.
7.5V
